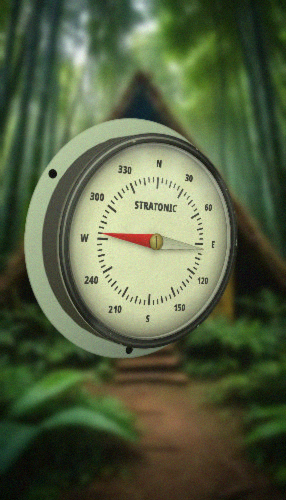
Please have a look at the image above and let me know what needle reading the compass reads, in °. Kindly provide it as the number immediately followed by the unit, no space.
275°
